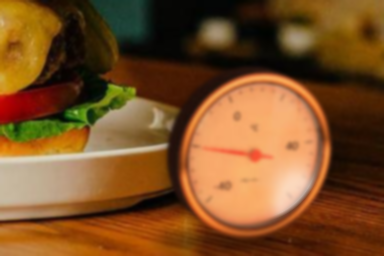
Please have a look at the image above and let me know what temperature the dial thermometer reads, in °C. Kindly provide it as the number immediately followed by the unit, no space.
-20°C
